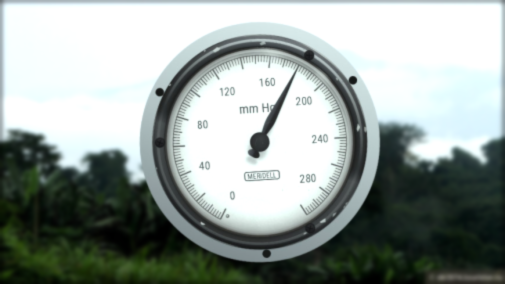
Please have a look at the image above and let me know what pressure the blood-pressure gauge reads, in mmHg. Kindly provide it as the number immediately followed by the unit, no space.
180mmHg
